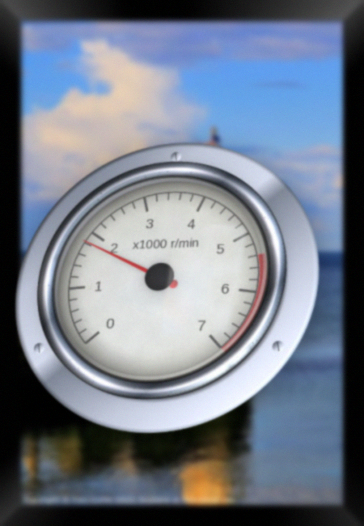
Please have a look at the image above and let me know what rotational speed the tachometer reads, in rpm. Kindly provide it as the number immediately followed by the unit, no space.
1800rpm
